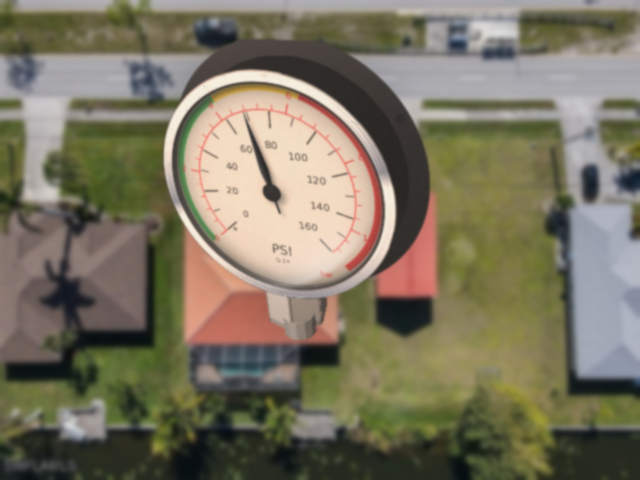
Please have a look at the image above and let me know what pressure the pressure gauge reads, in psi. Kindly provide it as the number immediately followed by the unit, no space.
70psi
